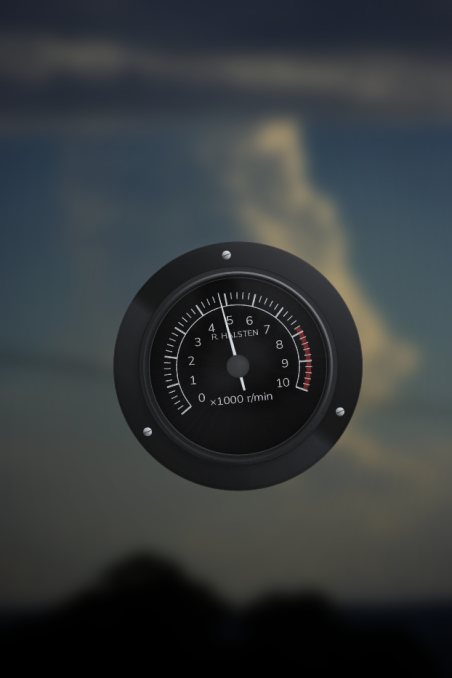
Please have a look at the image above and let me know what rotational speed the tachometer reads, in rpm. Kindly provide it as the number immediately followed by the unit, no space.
4800rpm
